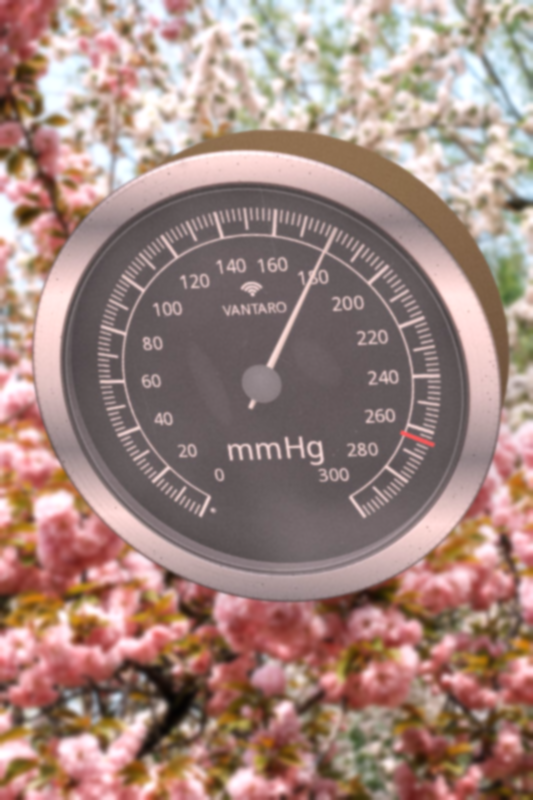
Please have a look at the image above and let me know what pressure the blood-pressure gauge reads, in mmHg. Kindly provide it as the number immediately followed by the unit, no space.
180mmHg
